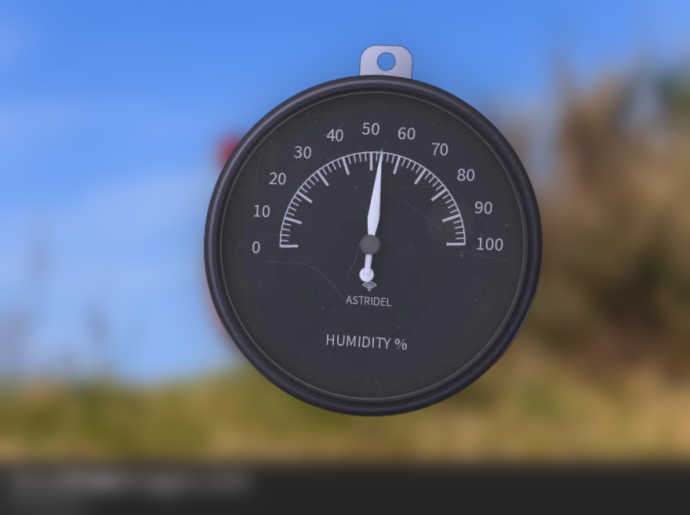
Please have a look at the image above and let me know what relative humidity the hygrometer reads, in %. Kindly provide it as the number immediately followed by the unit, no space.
54%
